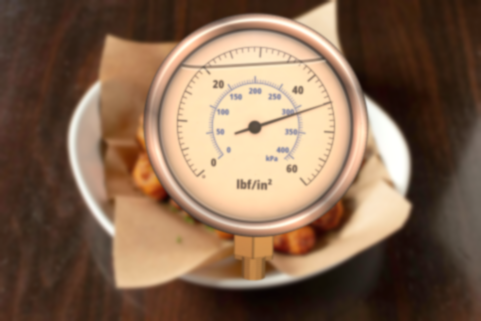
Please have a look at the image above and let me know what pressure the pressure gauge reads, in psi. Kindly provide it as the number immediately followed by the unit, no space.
45psi
